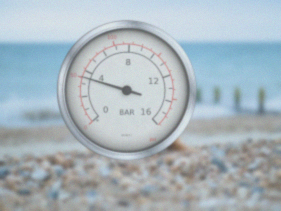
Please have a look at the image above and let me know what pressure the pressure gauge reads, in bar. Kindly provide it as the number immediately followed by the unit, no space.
3.5bar
